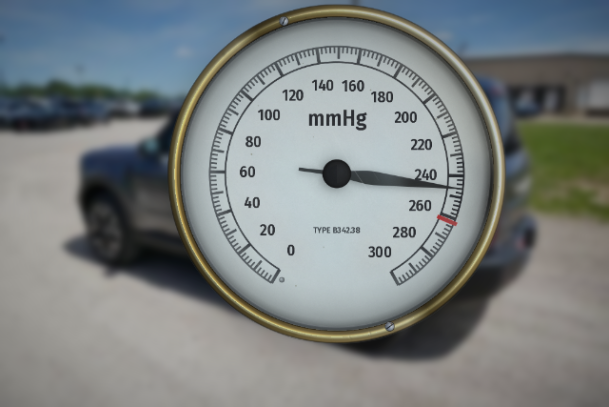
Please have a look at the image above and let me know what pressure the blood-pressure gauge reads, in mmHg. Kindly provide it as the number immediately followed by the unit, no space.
246mmHg
